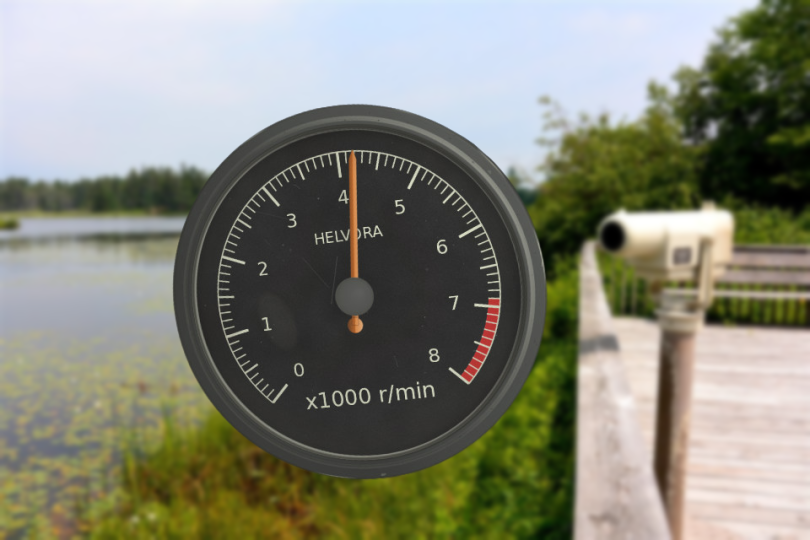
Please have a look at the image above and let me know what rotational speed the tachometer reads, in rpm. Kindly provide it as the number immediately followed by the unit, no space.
4200rpm
